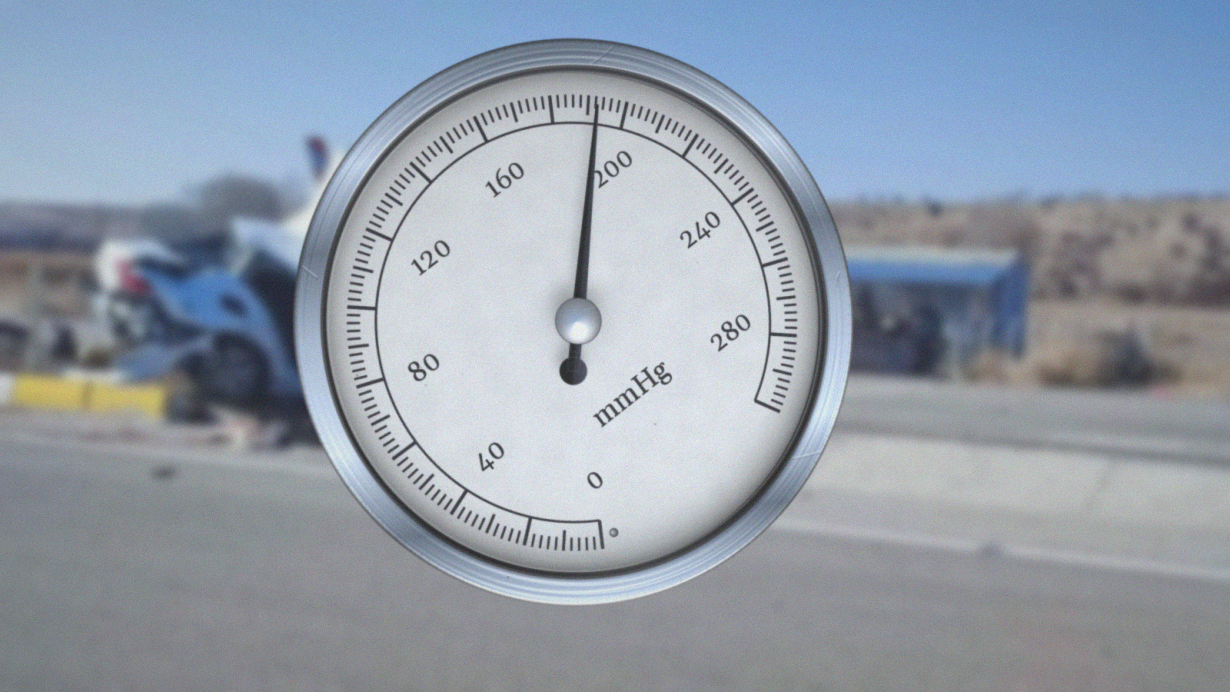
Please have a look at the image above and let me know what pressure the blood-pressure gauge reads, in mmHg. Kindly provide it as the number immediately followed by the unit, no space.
192mmHg
